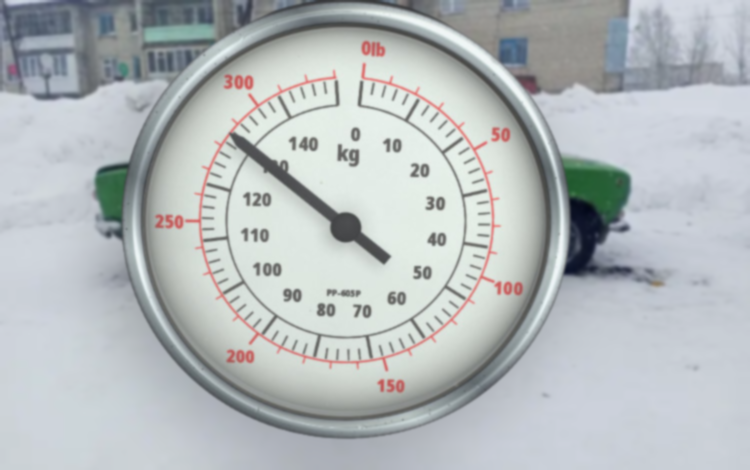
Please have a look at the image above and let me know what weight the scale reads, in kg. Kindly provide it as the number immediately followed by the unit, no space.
130kg
